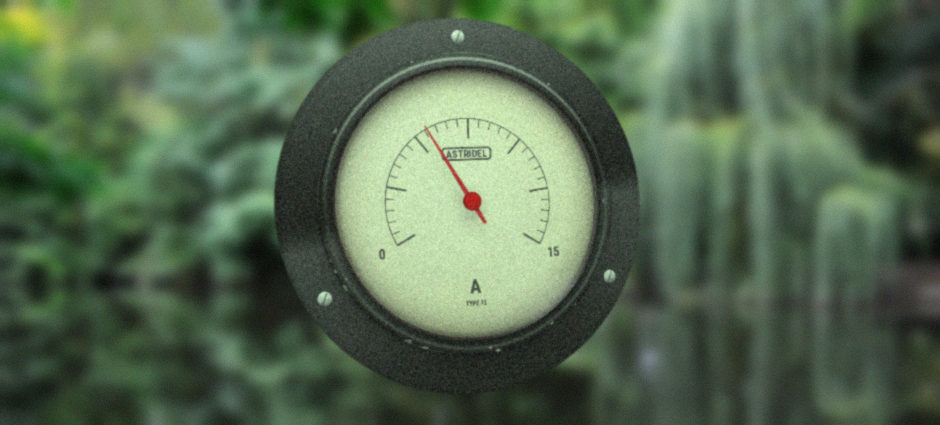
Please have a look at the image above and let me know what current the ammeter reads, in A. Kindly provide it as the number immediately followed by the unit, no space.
5.5A
